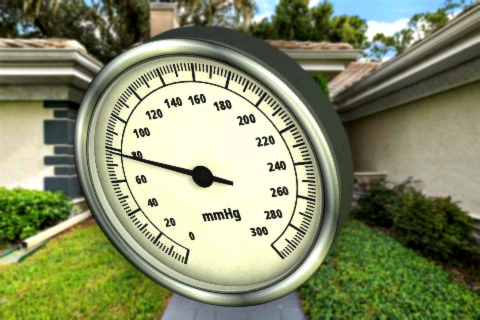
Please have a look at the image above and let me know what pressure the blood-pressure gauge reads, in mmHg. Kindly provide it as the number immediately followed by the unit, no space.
80mmHg
